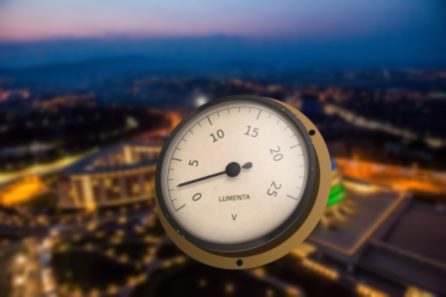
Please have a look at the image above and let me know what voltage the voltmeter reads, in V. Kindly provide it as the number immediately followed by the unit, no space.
2V
